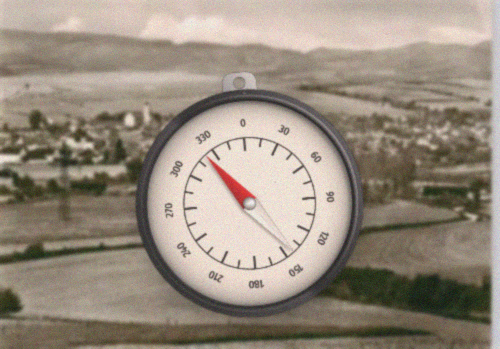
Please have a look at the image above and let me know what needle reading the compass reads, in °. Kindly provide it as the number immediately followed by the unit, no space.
322.5°
